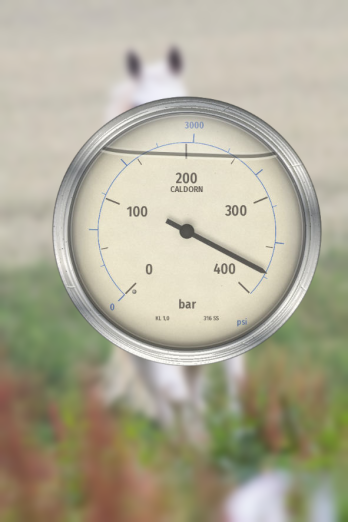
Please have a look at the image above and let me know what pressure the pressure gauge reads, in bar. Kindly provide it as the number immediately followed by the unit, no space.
375bar
